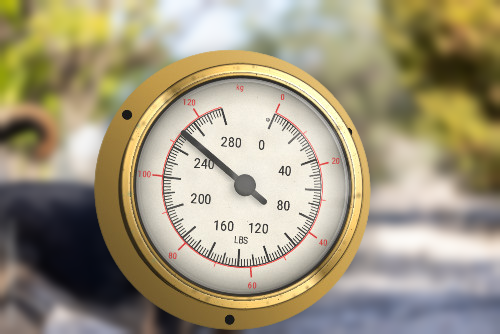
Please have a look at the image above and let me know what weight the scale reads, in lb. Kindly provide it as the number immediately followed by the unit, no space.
250lb
